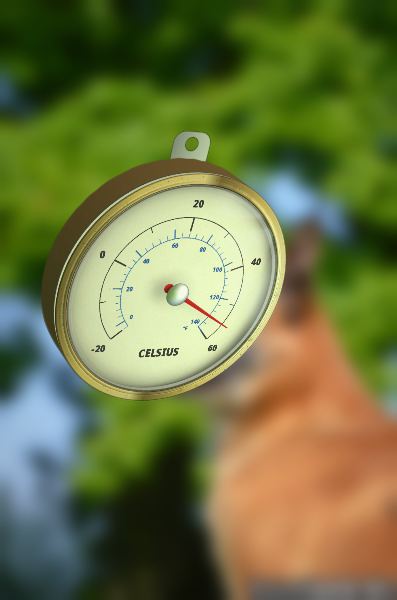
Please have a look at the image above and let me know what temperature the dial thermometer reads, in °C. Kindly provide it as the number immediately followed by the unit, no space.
55°C
